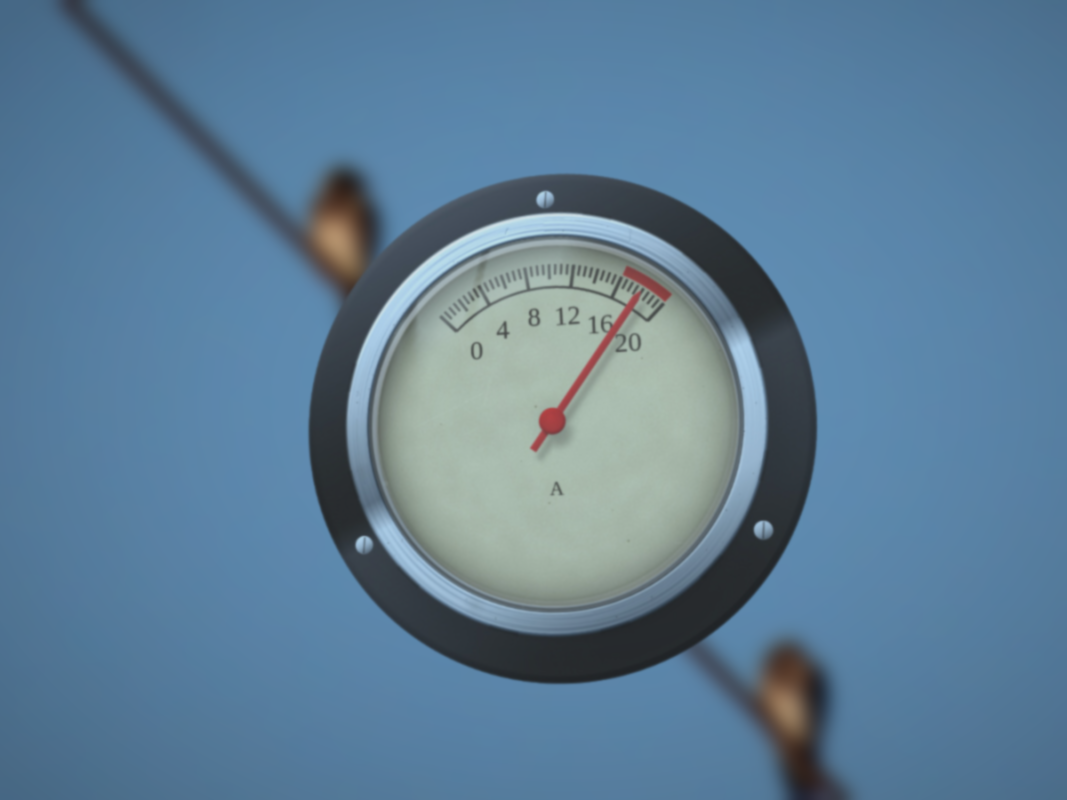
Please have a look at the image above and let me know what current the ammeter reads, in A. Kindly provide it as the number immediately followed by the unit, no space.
18A
